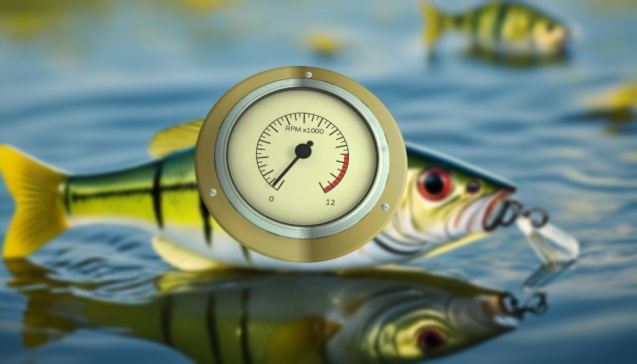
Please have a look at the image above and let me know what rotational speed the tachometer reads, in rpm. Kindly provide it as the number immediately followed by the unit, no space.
250rpm
